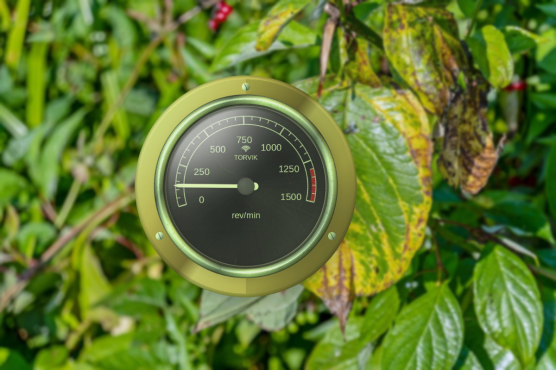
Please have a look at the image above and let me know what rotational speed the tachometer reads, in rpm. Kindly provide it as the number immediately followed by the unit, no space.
125rpm
